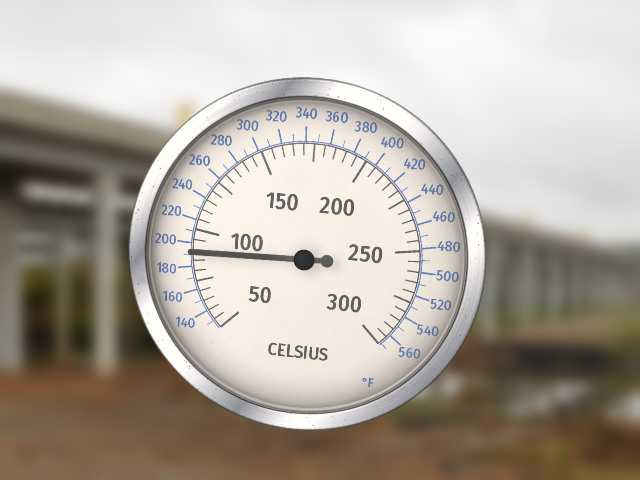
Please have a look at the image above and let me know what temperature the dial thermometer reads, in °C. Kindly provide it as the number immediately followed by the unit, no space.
90°C
